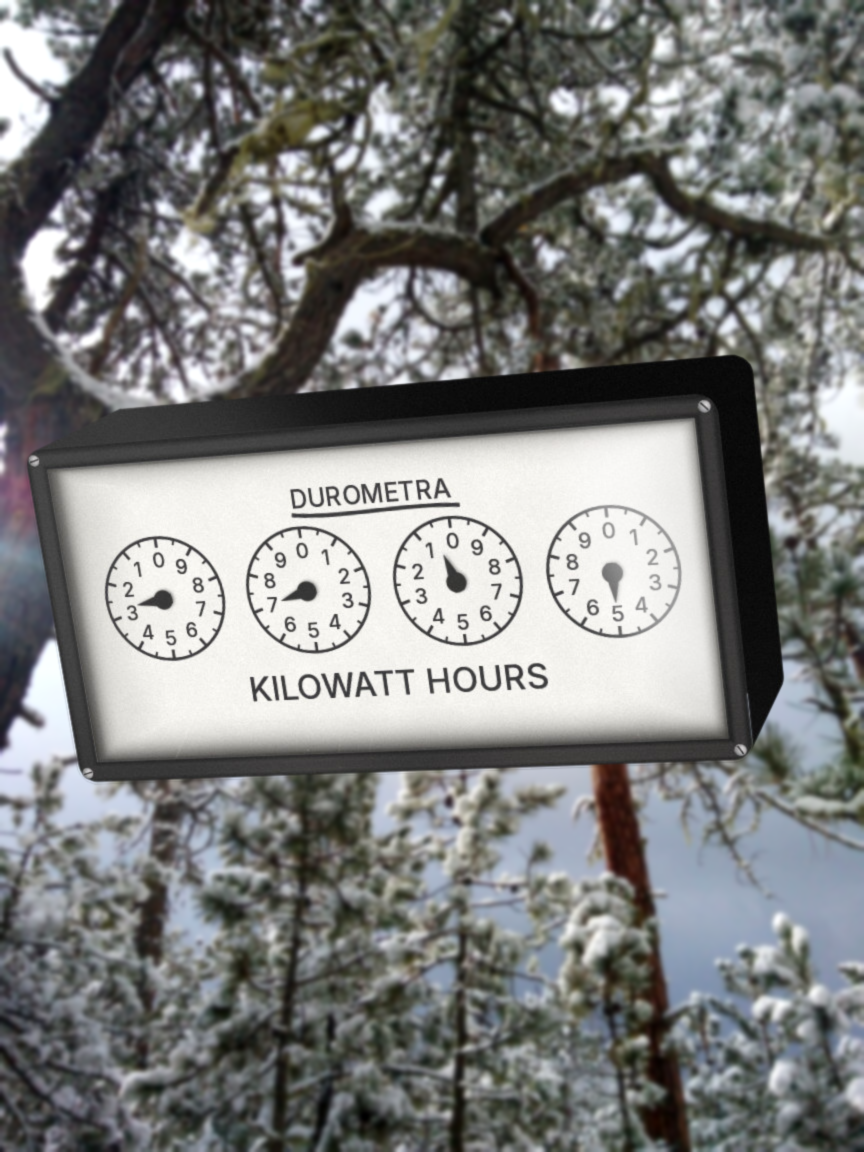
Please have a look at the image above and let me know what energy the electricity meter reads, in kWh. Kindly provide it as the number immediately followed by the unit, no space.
2705kWh
